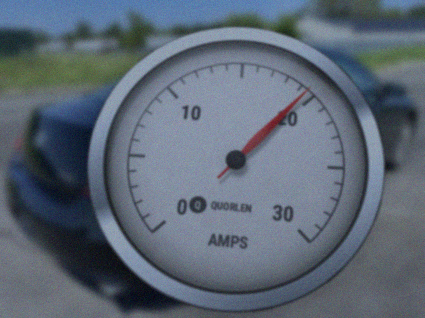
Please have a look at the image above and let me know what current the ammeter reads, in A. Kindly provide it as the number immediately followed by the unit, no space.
19.5A
